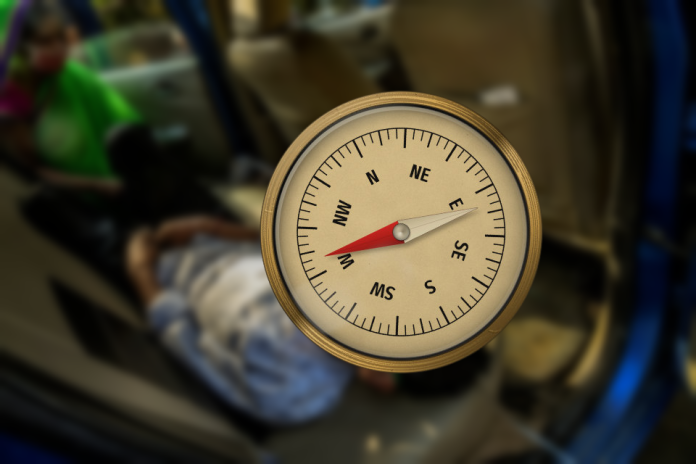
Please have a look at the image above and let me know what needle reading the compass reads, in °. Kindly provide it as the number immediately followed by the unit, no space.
280°
